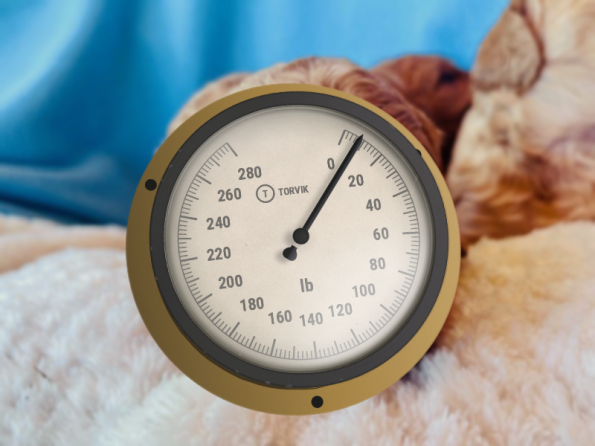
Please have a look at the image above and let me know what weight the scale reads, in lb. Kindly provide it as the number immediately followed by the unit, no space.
8lb
